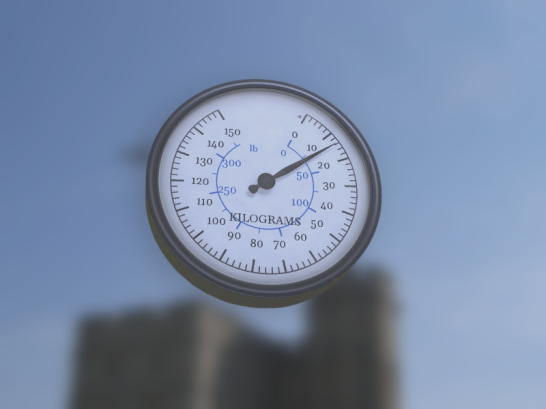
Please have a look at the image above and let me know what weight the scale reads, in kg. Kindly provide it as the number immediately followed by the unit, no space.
14kg
